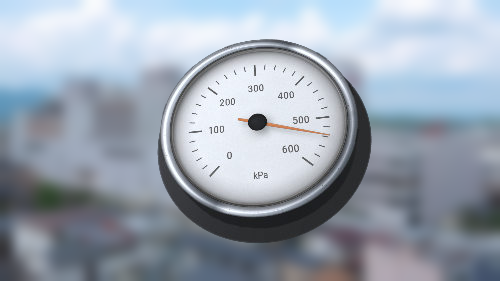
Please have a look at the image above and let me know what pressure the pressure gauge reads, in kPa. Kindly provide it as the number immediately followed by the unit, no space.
540kPa
